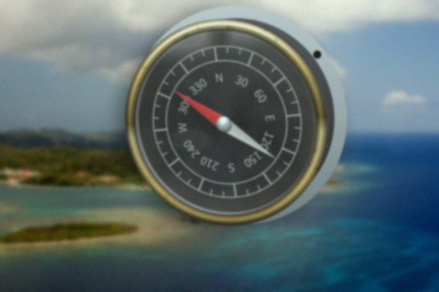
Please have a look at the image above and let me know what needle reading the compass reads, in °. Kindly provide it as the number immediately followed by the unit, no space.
310°
